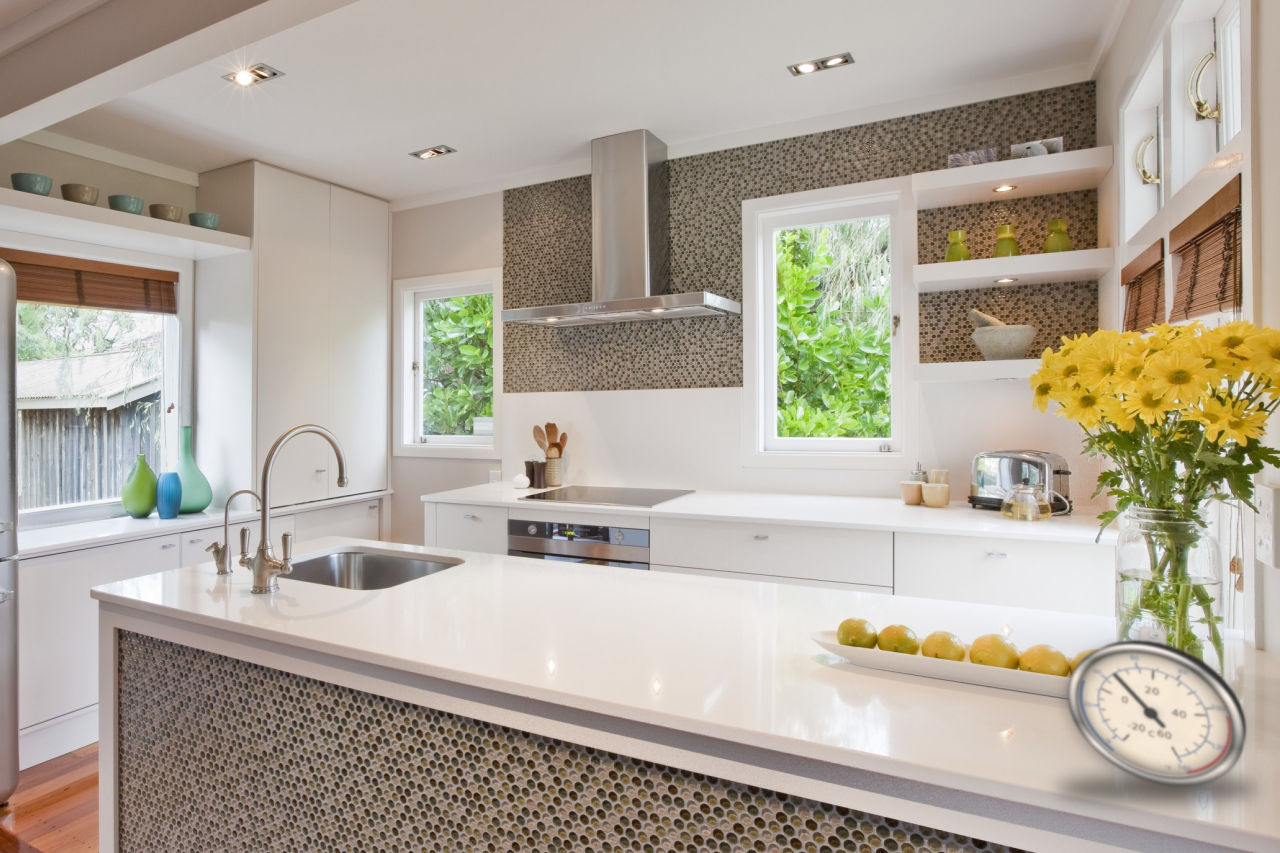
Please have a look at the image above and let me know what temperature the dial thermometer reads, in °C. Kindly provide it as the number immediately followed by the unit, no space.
8°C
